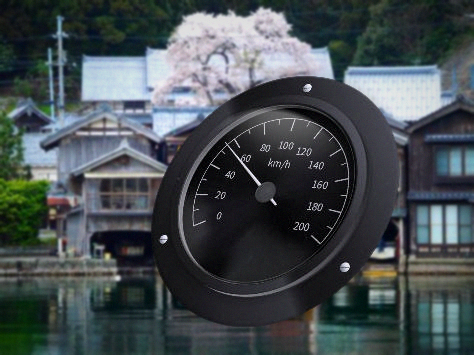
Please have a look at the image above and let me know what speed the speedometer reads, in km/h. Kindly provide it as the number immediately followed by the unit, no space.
55km/h
